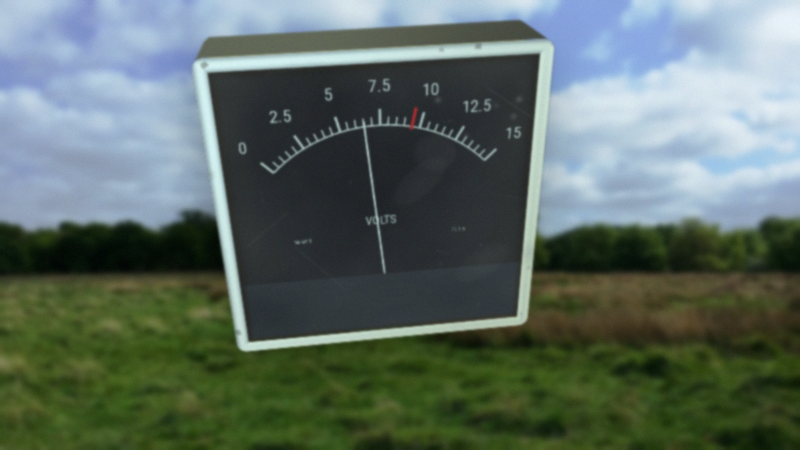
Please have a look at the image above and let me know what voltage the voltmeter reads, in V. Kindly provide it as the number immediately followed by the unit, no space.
6.5V
